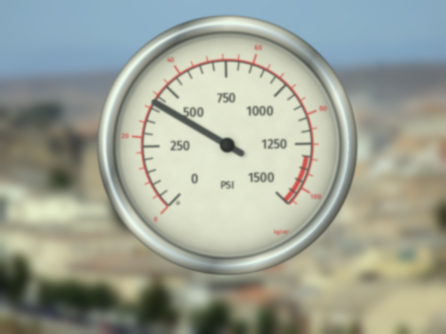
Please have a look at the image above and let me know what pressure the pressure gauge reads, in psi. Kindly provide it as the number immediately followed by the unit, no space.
425psi
